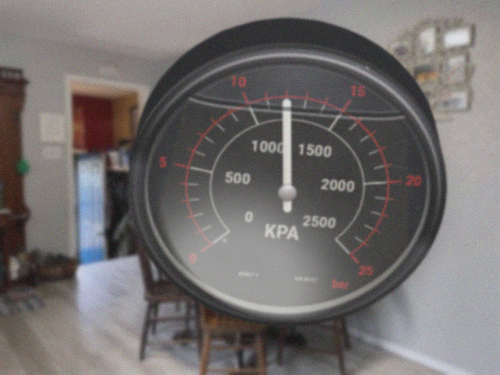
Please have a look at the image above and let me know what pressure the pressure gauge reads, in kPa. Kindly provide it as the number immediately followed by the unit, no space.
1200kPa
